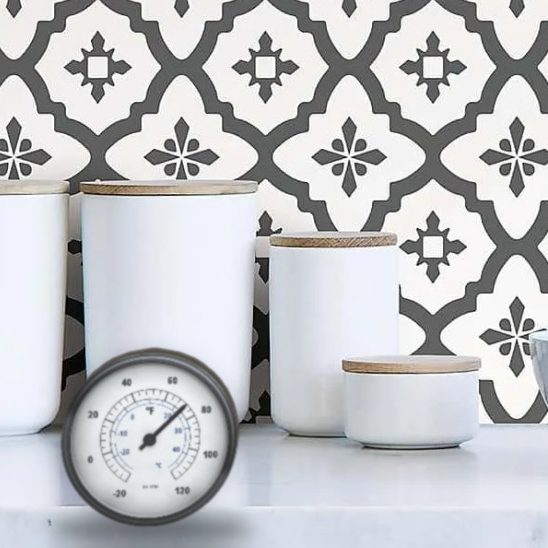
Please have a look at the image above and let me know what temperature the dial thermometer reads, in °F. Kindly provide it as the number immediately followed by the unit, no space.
72°F
